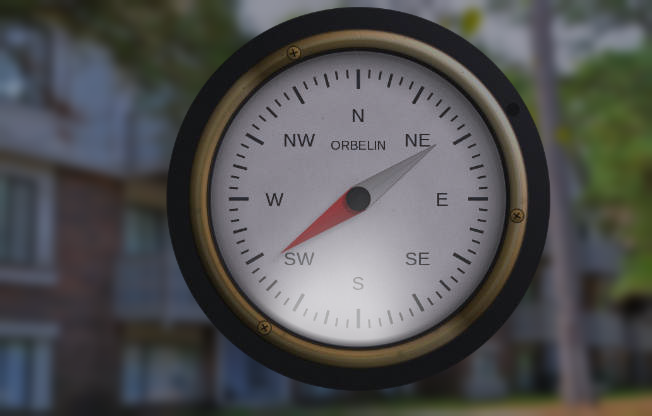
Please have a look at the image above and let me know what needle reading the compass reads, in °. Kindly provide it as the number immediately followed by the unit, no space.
235°
